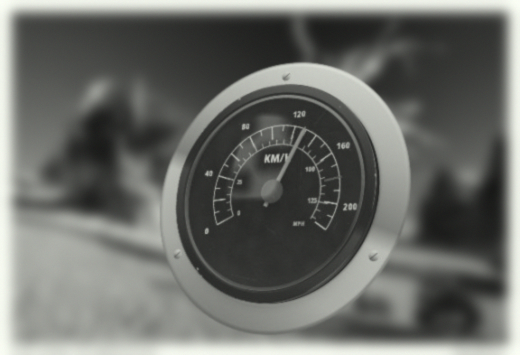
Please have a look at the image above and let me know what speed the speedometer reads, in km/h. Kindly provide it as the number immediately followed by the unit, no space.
130km/h
